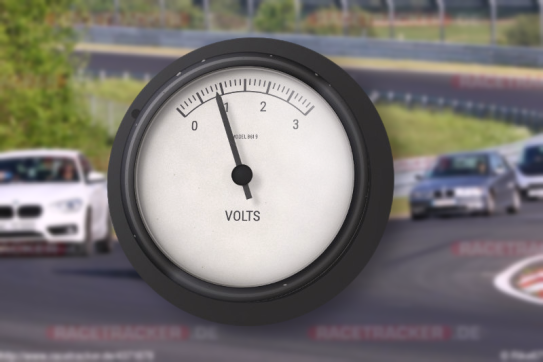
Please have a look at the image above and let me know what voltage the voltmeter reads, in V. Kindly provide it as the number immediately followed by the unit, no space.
0.9V
